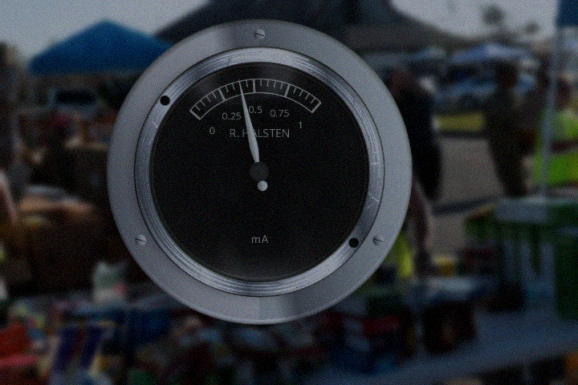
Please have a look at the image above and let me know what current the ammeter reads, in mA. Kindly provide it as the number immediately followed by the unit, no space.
0.4mA
